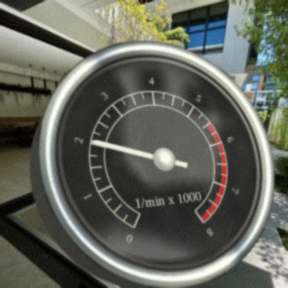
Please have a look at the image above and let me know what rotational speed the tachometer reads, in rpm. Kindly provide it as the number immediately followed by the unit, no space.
2000rpm
